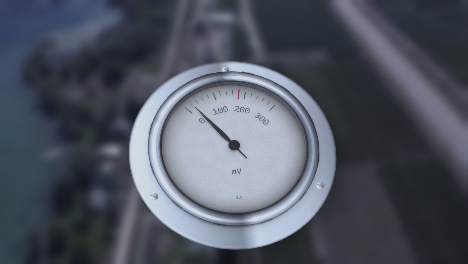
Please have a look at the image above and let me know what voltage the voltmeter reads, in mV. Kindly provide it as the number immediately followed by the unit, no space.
20mV
